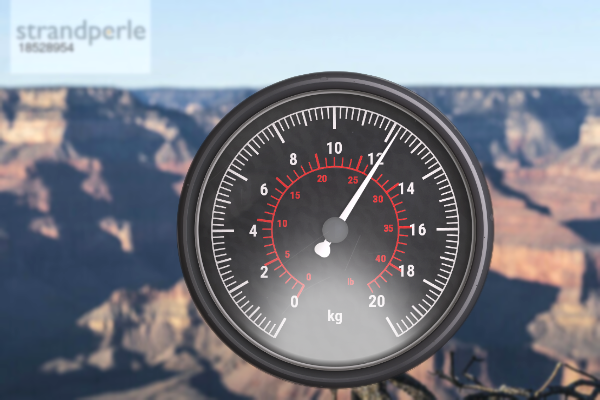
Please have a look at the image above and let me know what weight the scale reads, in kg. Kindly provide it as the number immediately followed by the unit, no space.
12.2kg
